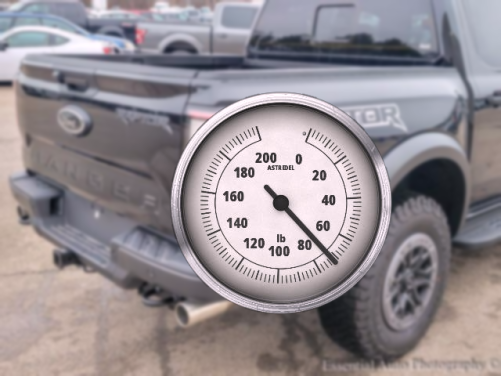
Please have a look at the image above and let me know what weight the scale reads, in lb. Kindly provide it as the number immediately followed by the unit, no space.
72lb
